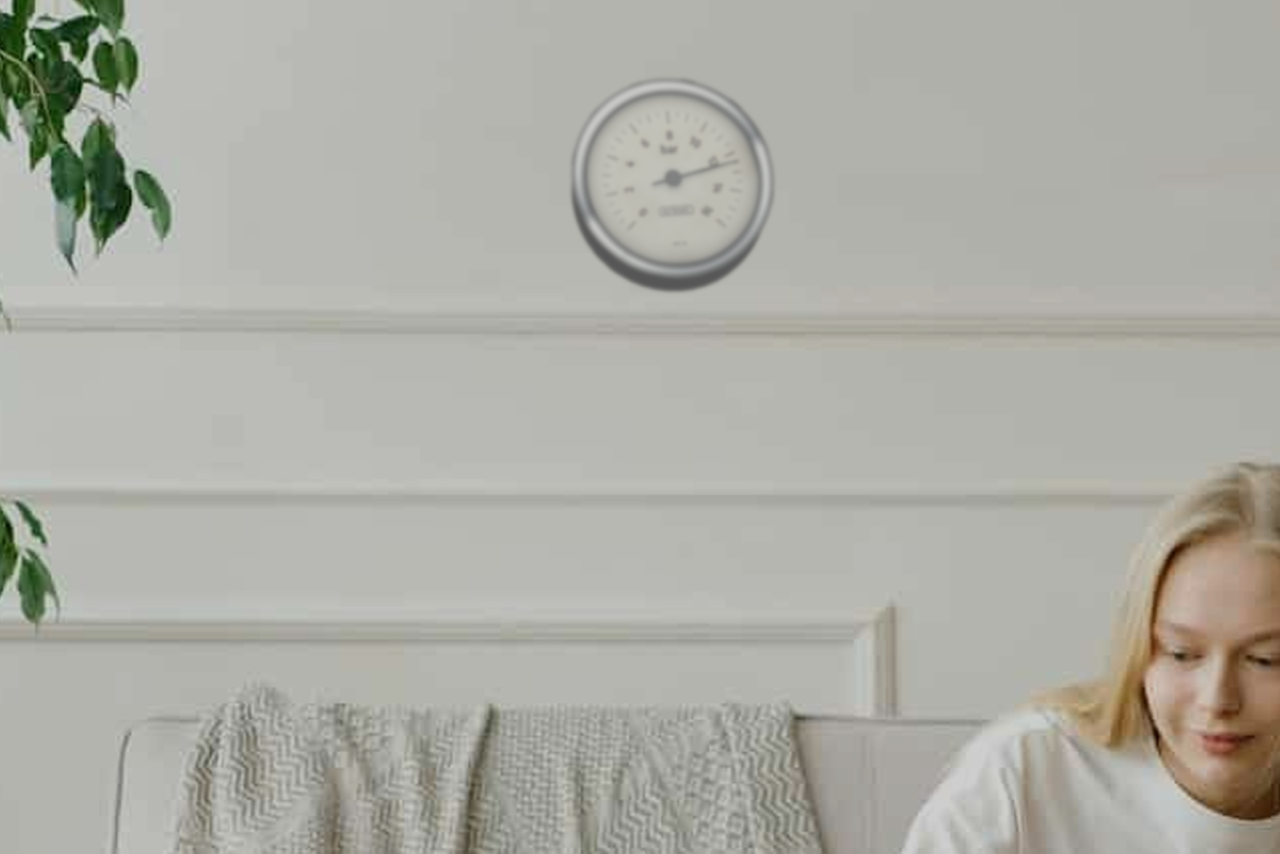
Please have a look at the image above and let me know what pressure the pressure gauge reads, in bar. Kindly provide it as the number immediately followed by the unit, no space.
12.5bar
